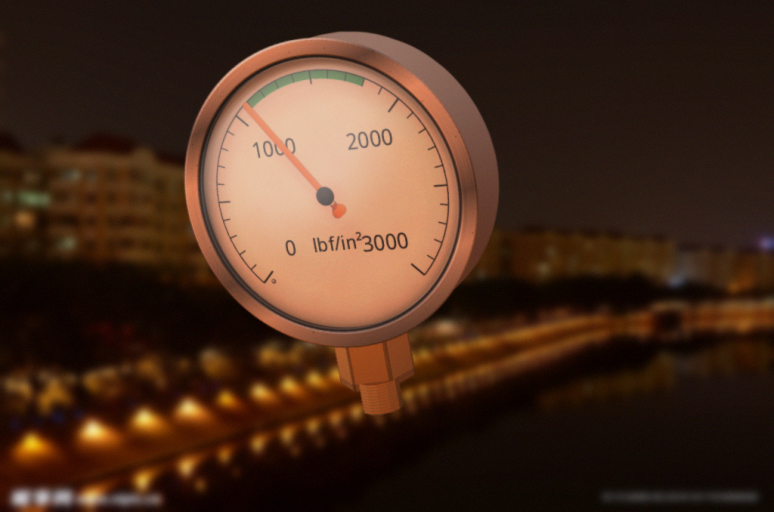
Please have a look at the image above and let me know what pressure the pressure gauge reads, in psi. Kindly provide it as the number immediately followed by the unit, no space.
1100psi
